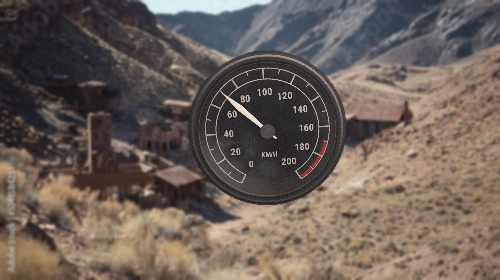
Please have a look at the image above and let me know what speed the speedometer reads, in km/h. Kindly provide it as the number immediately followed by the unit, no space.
70km/h
